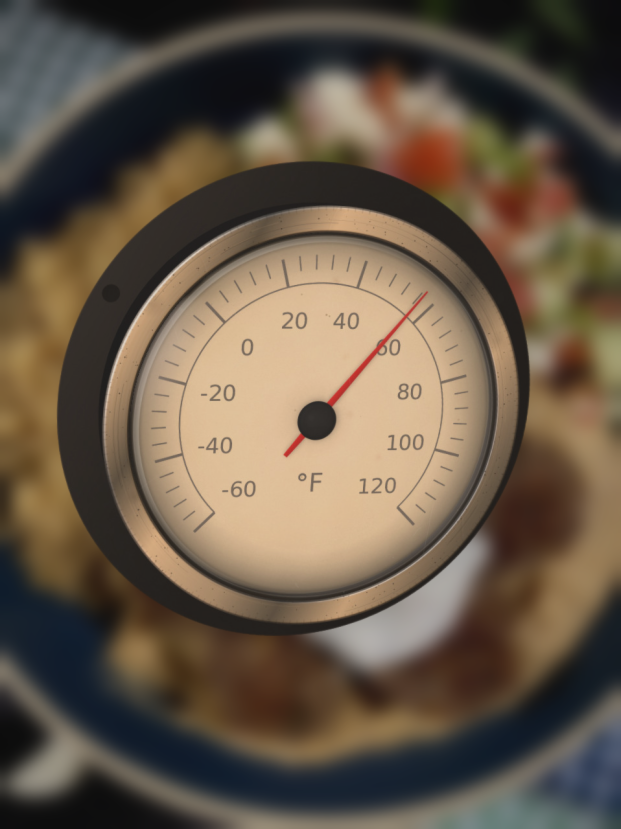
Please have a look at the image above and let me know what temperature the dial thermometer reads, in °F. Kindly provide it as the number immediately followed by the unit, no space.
56°F
